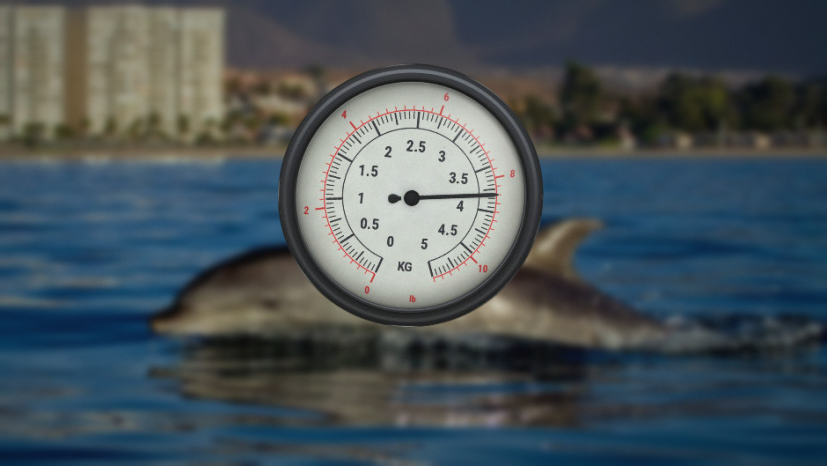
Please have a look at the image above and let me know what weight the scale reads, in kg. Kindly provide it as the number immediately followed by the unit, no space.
3.8kg
